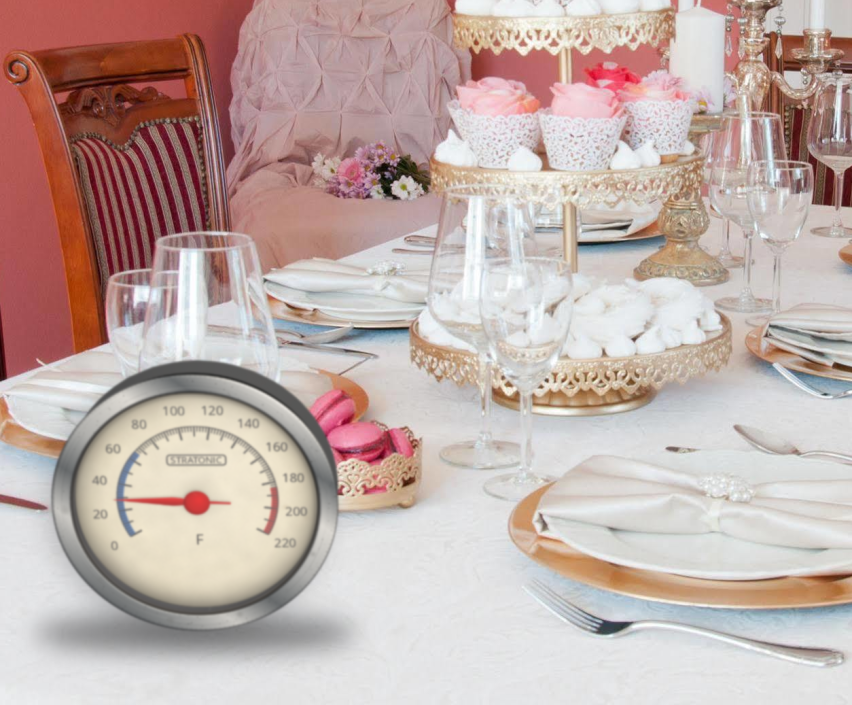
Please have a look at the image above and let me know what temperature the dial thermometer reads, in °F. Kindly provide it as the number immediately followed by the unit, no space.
30°F
